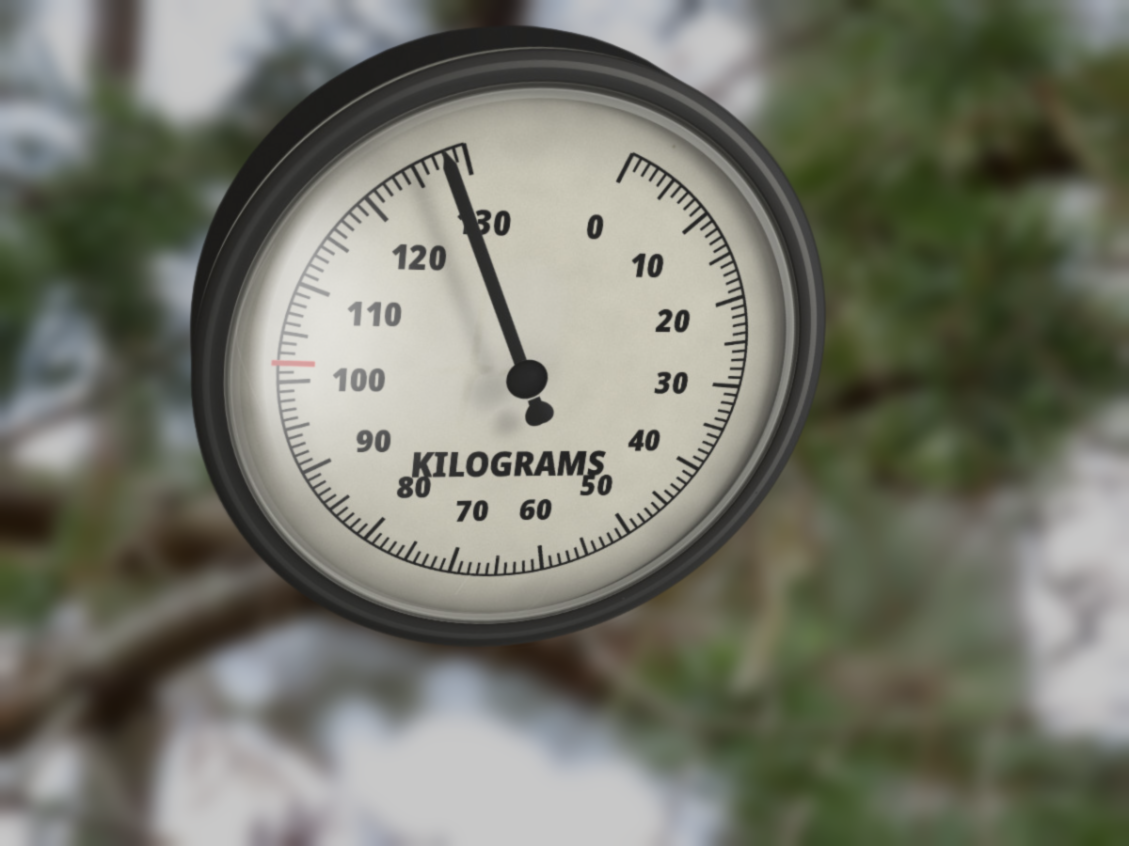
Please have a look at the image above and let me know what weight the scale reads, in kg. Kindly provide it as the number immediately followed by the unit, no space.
128kg
